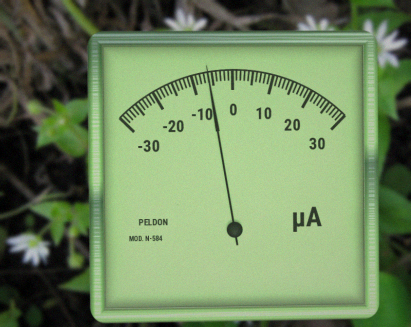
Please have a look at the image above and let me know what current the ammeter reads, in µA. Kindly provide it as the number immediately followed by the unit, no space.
-6µA
